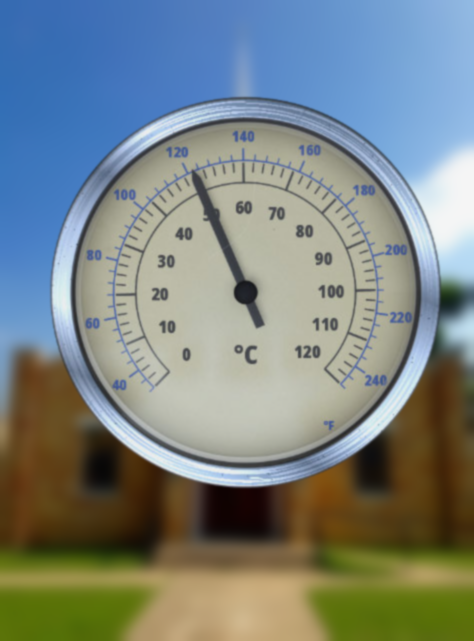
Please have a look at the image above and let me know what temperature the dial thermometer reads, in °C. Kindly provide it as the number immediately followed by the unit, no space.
50°C
